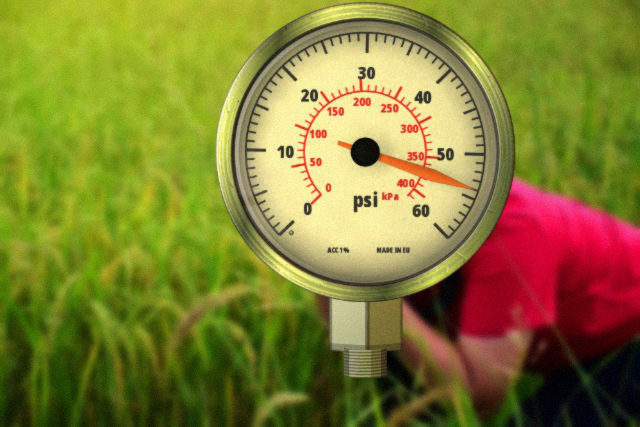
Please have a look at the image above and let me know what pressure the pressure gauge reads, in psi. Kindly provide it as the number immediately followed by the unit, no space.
54psi
